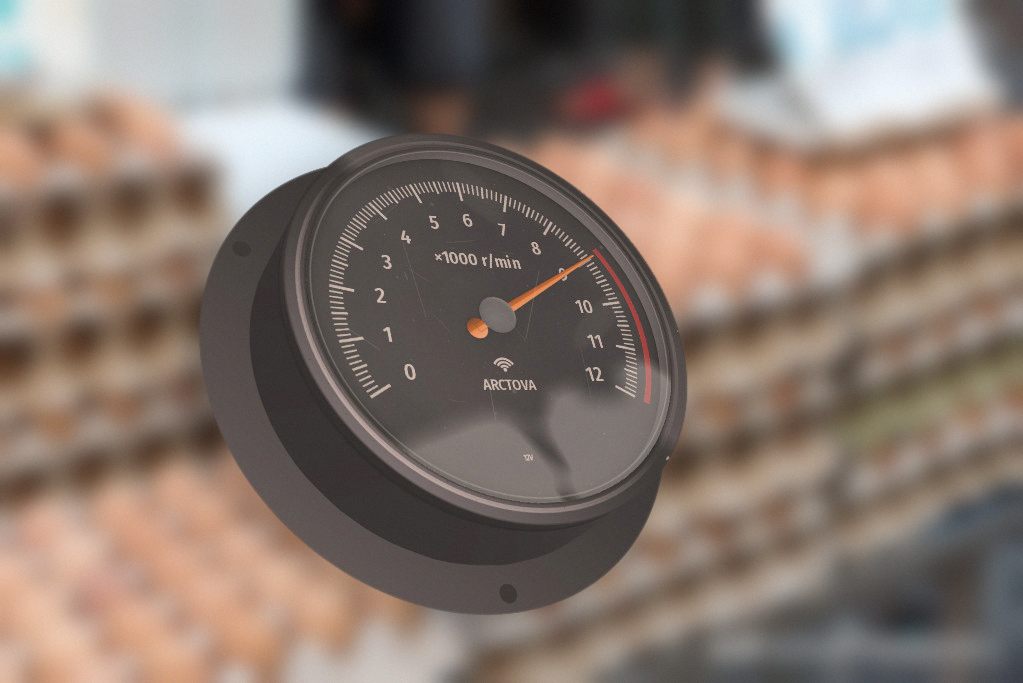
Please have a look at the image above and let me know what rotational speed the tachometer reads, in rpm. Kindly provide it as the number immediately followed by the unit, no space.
9000rpm
